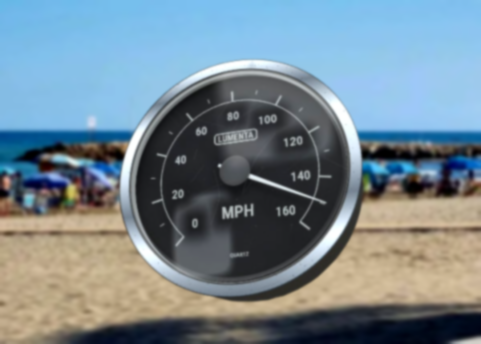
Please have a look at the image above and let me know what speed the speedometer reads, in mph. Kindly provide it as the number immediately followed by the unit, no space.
150mph
